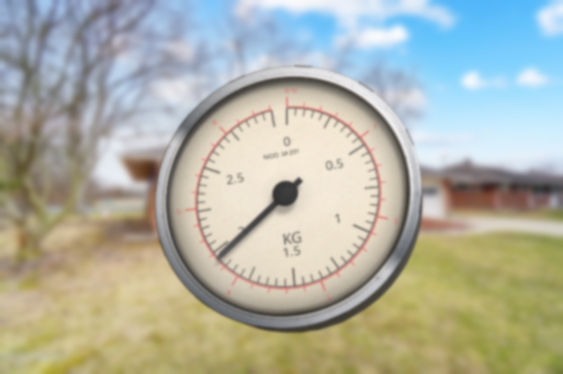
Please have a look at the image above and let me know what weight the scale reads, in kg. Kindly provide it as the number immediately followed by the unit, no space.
1.95kg
